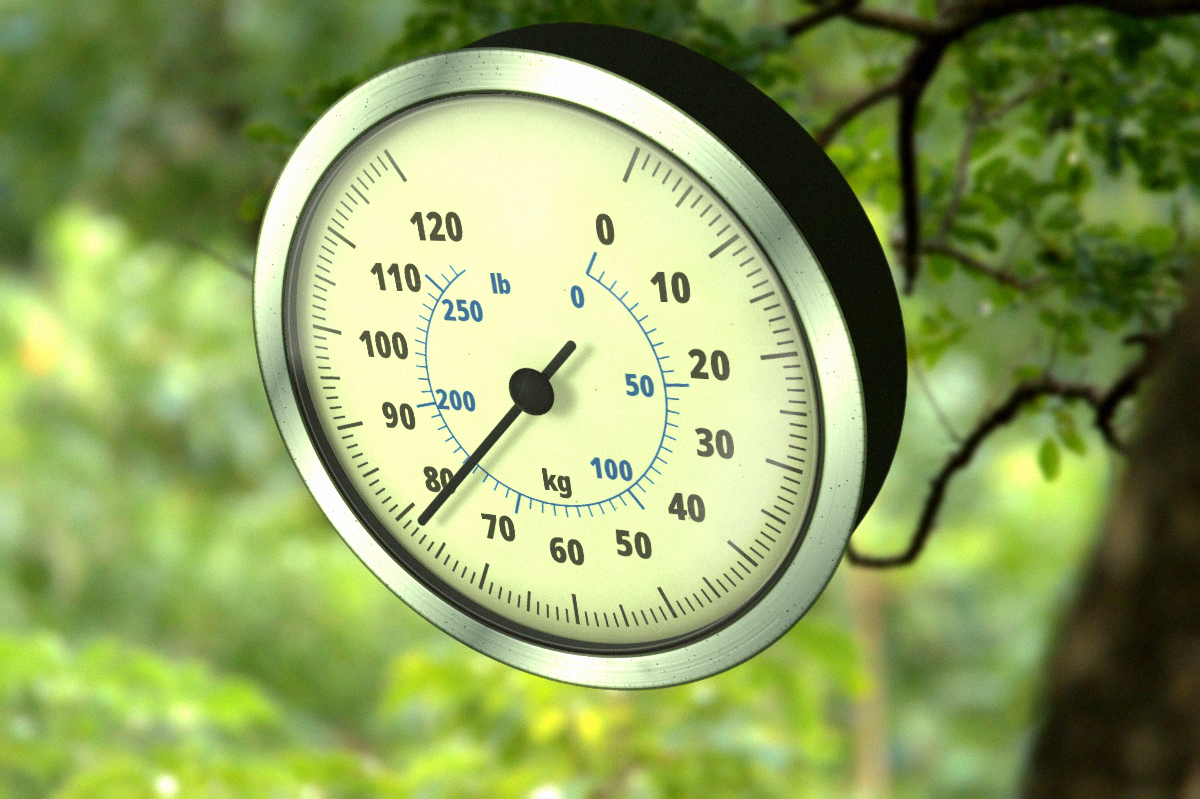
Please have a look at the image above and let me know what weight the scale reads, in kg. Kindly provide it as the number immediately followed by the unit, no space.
78kg
